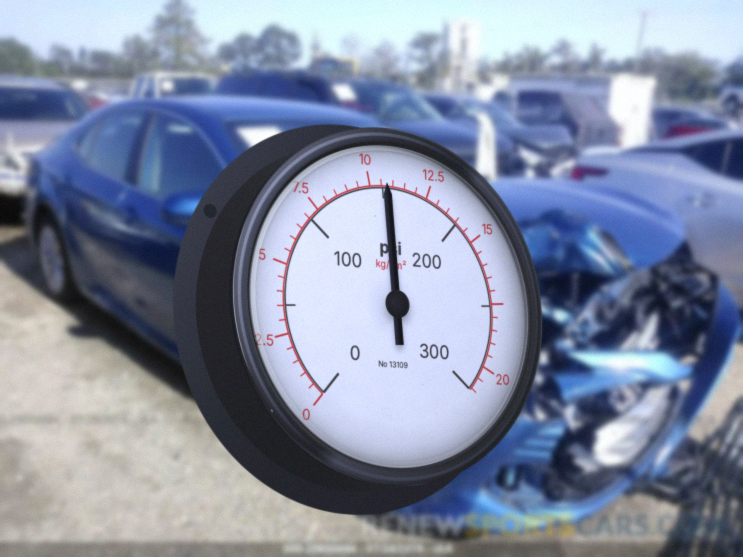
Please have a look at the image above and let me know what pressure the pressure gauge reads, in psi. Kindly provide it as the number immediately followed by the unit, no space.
150psi
